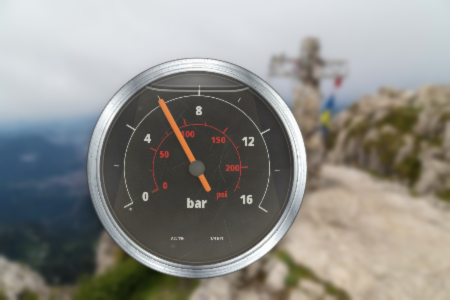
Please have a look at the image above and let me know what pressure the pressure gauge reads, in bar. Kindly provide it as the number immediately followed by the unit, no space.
6bar
